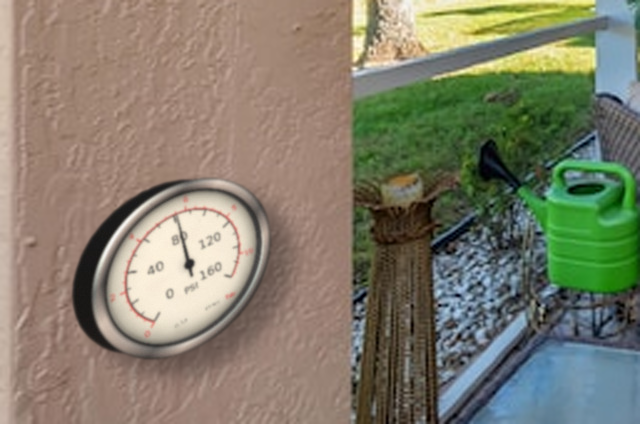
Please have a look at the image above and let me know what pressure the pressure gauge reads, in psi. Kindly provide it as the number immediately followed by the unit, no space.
80psi
